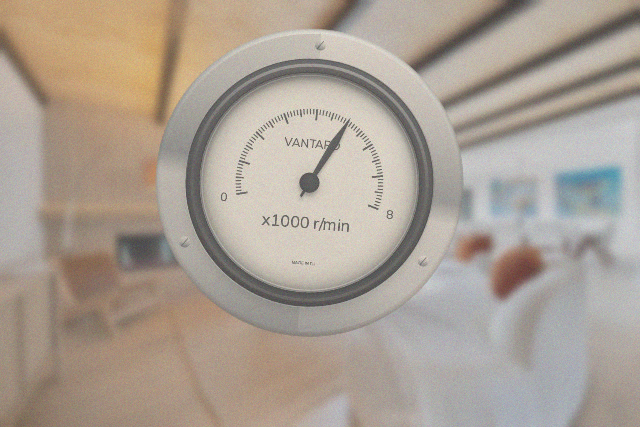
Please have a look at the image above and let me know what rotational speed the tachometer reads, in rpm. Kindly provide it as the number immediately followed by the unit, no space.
5000rpm
